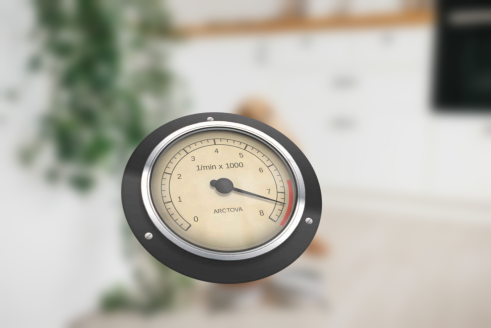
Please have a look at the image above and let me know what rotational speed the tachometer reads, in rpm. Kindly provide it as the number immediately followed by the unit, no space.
7400rpm
